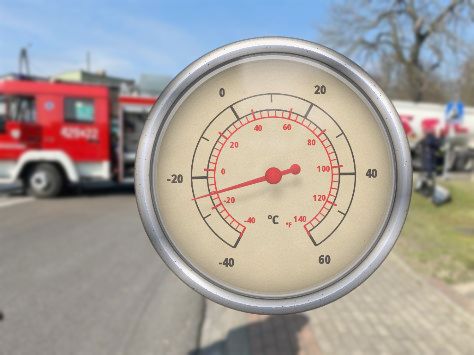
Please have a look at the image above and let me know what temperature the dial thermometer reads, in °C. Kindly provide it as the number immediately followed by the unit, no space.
-25°C
